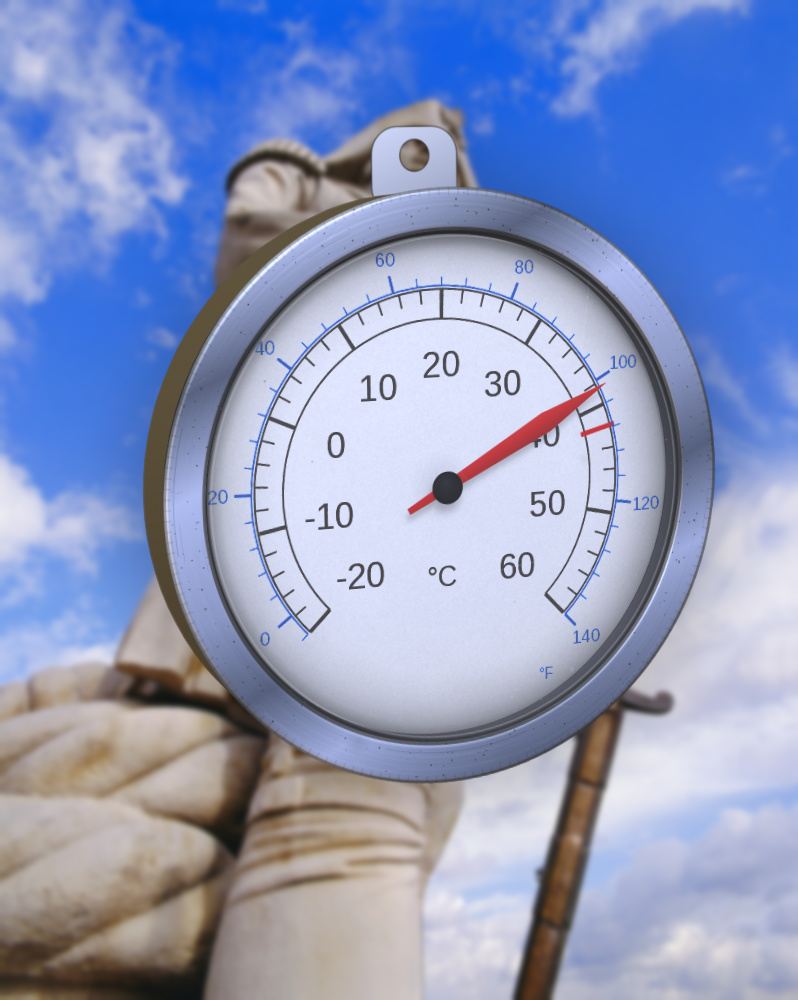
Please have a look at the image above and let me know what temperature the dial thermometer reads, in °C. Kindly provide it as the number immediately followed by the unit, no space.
38°C
